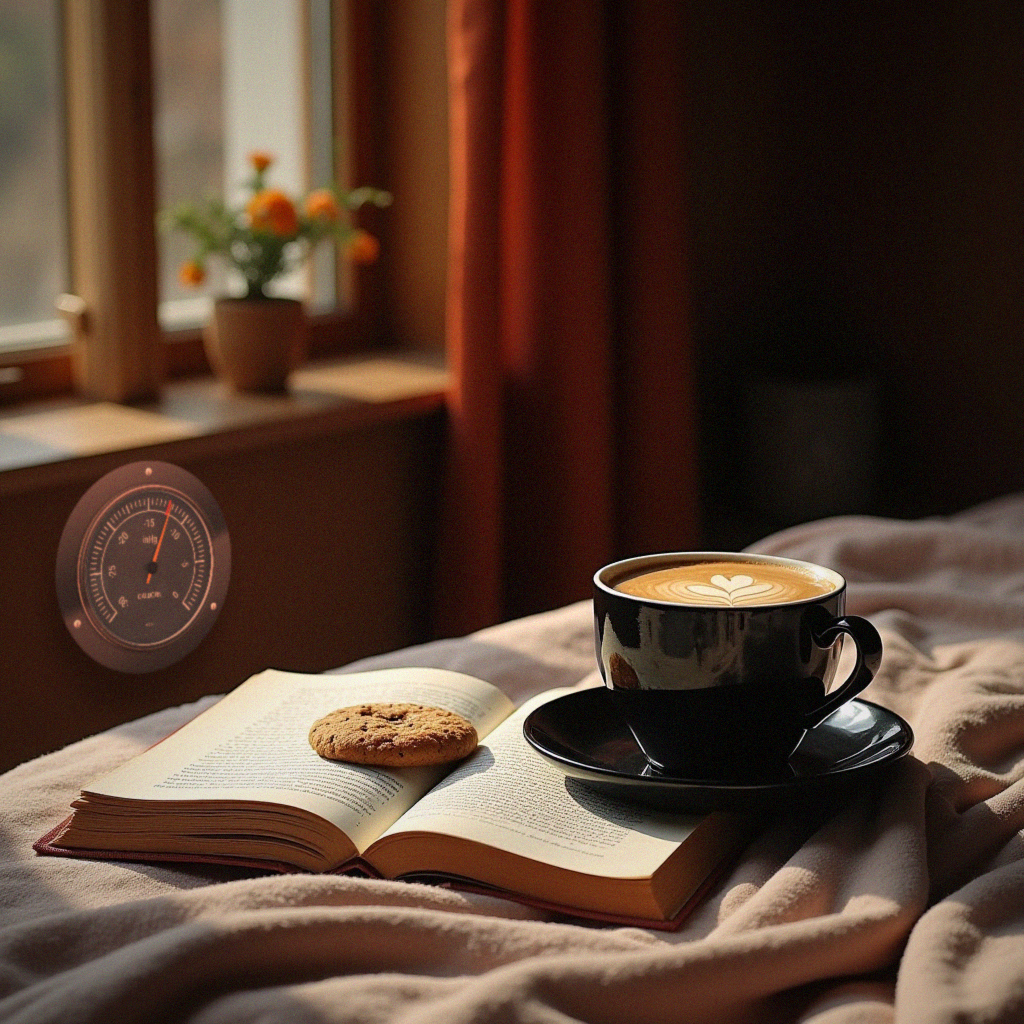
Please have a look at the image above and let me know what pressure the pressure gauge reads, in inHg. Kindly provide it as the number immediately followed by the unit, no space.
-12.5inHg
